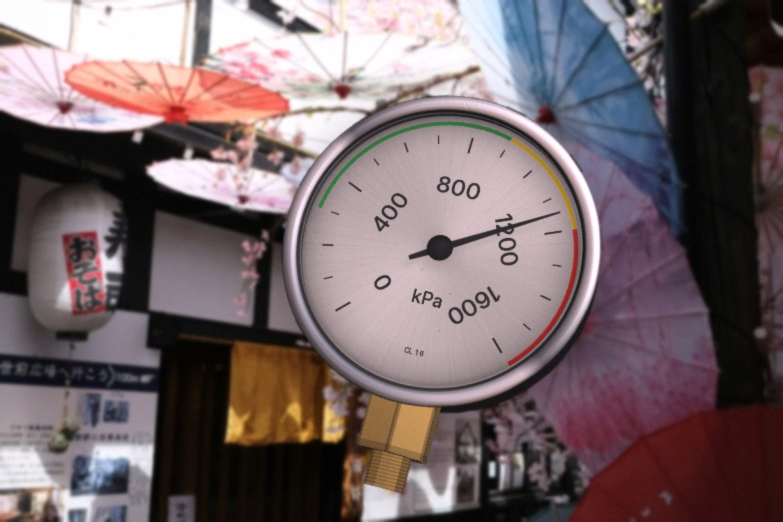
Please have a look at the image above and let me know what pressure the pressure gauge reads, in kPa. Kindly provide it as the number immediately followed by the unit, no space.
1150kPa
